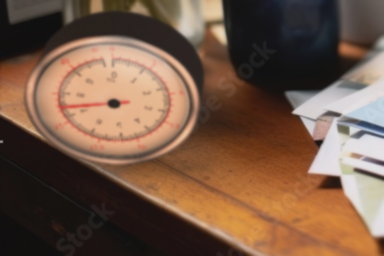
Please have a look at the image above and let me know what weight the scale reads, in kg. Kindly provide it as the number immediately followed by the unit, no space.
7.5kg
